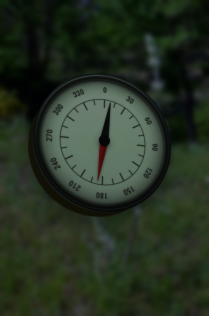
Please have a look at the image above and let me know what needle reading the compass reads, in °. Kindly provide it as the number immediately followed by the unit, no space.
187.5°
